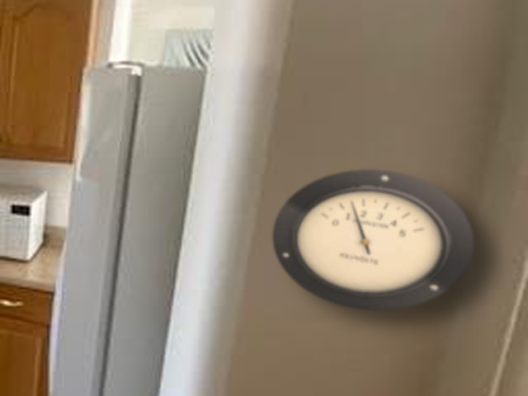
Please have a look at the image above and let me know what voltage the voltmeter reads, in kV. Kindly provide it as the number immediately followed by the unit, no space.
1.5kV
